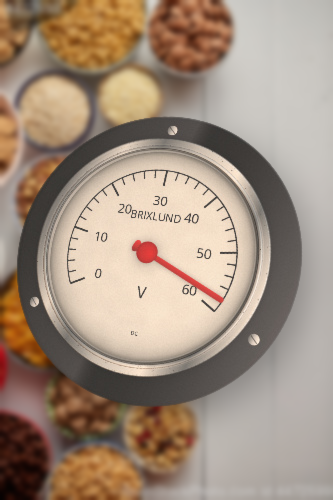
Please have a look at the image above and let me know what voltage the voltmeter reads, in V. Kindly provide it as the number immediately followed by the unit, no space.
58V
